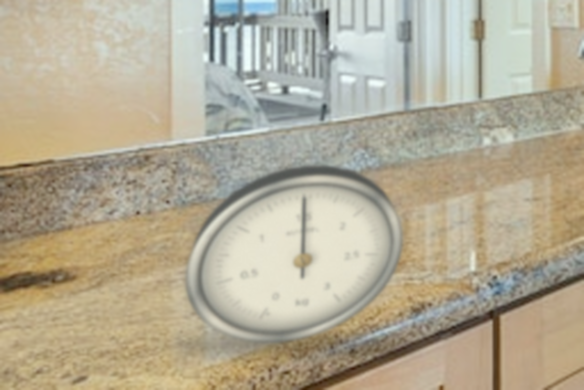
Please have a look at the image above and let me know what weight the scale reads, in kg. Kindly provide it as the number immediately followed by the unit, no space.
1.5kg
